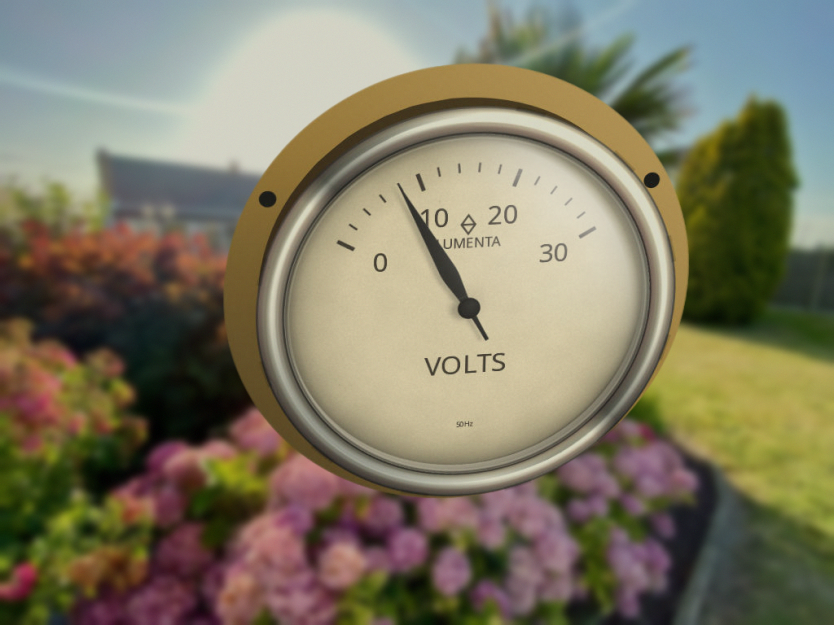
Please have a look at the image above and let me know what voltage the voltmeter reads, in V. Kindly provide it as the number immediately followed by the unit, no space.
8V
